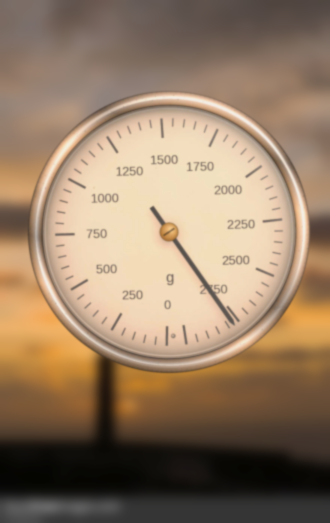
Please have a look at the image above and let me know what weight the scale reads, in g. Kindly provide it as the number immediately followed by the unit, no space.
2775g
